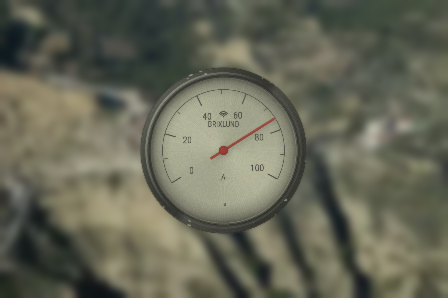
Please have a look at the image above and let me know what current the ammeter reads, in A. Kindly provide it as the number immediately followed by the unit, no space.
75A
